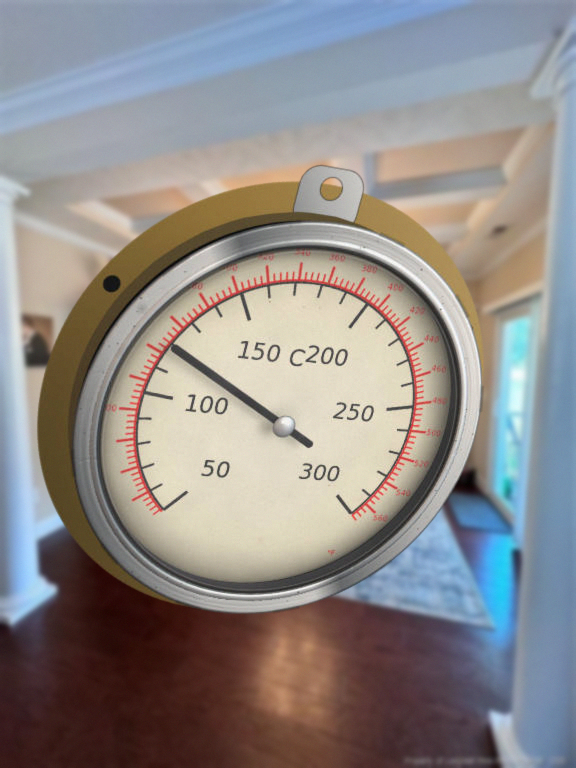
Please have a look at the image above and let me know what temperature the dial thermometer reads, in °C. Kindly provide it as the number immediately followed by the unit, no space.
120°C
